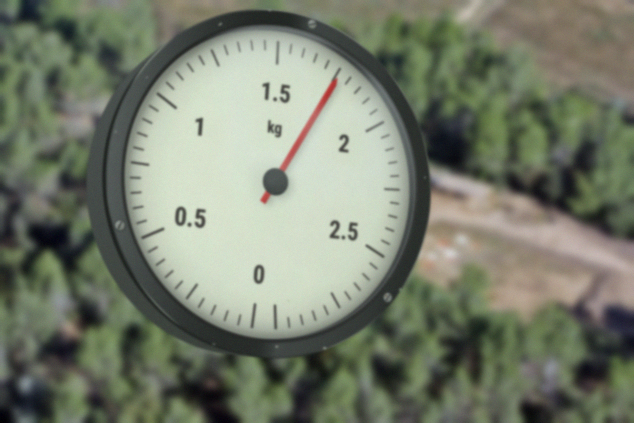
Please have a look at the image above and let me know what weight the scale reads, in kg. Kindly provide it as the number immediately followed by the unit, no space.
1.75kg
